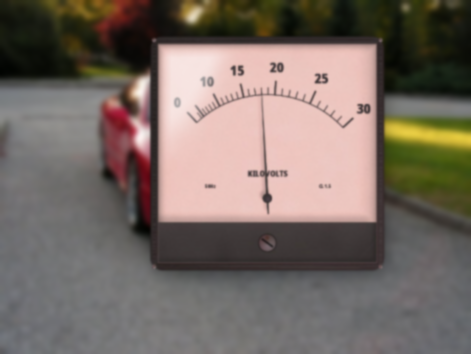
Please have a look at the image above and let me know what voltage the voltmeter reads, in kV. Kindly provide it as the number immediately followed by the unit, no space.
18kV
